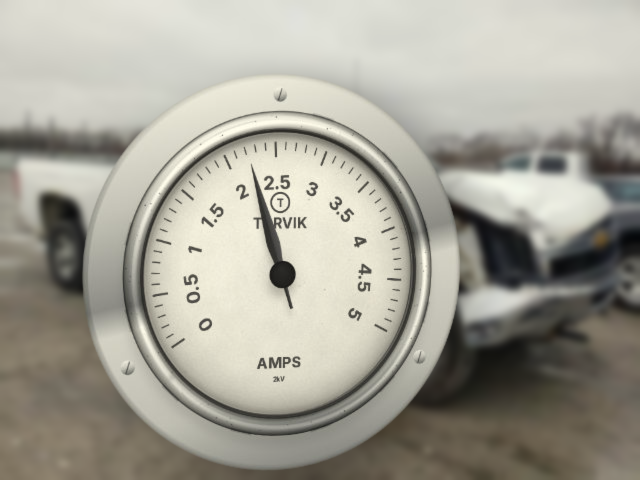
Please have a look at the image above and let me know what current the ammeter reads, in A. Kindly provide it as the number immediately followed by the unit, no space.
2.2A
